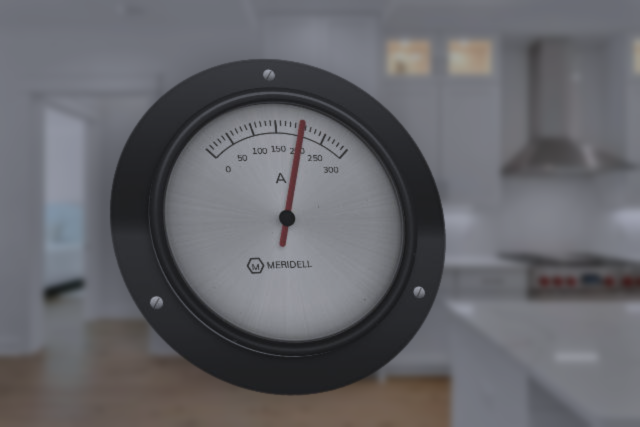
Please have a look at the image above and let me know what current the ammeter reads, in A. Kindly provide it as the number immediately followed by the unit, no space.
200A
